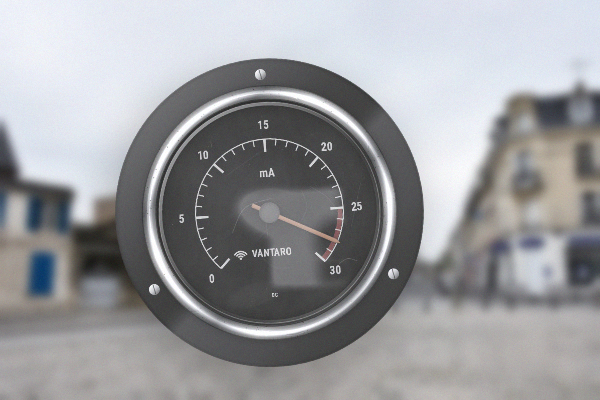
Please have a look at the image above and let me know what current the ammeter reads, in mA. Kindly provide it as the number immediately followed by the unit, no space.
28mA
